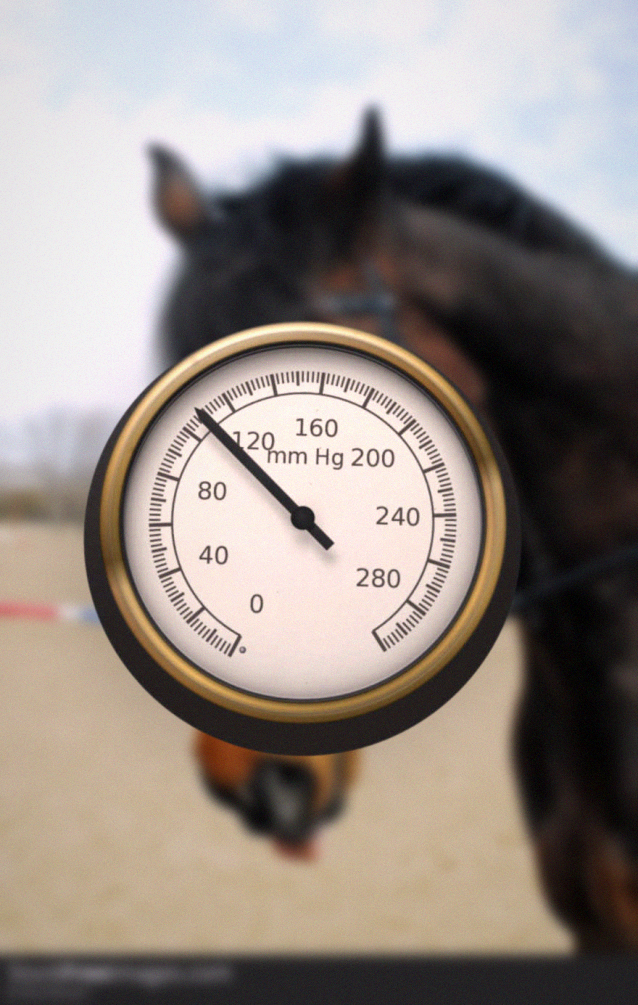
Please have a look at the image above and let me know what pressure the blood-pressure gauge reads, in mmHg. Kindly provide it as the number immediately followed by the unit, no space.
108mmHg
